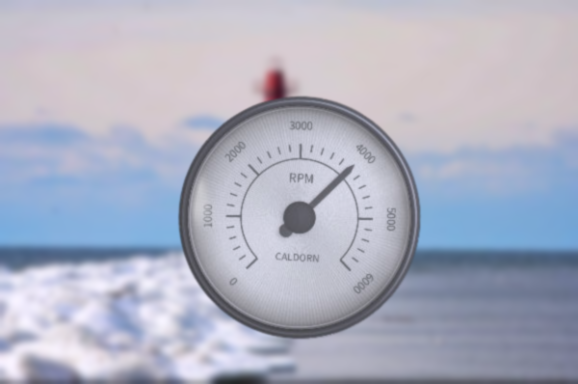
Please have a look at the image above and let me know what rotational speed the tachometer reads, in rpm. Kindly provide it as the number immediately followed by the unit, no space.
4000rpm
